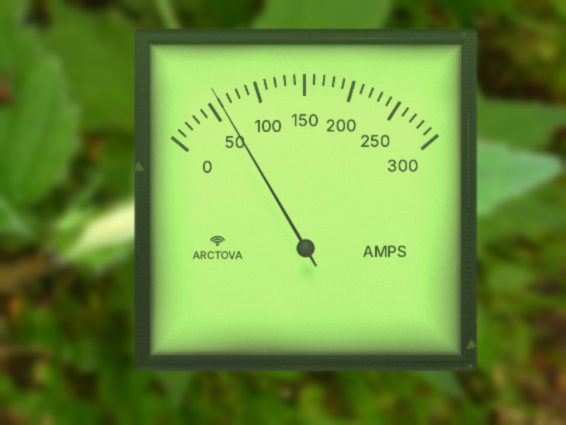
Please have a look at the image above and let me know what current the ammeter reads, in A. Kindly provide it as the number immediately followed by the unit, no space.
60A
